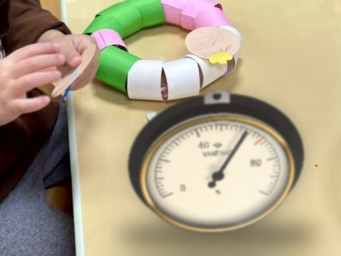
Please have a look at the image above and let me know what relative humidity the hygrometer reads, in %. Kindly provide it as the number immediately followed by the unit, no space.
60%
